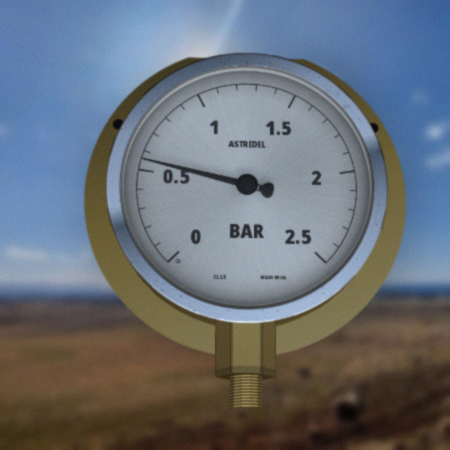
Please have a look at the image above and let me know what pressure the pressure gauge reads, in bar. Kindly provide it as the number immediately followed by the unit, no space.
0.55bar
